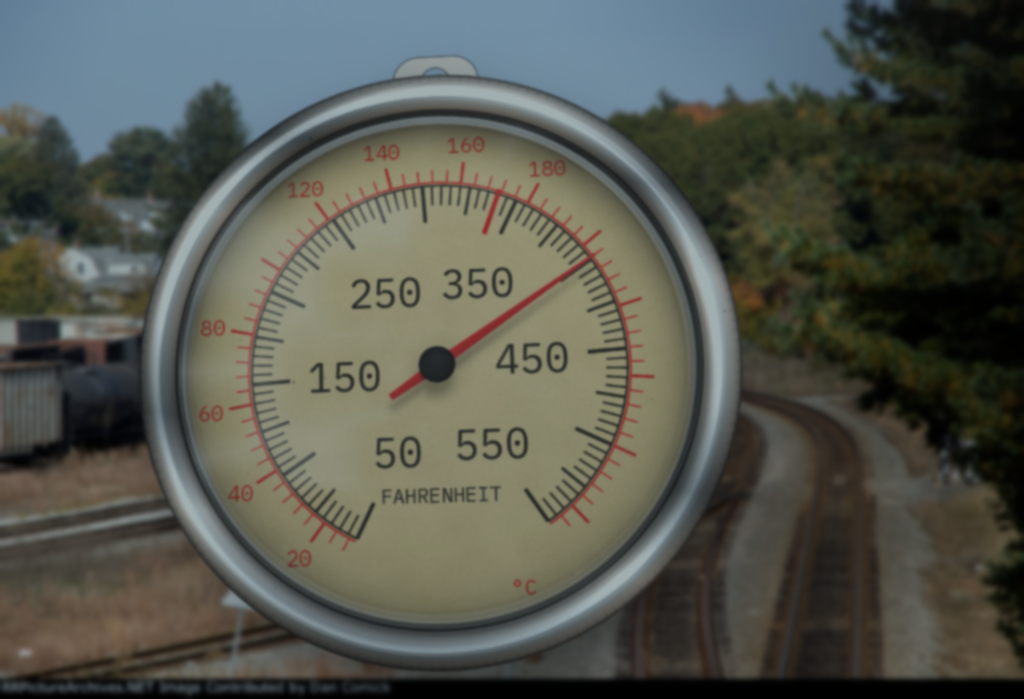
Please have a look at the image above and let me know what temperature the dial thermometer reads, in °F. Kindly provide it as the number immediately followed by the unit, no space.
400°F
